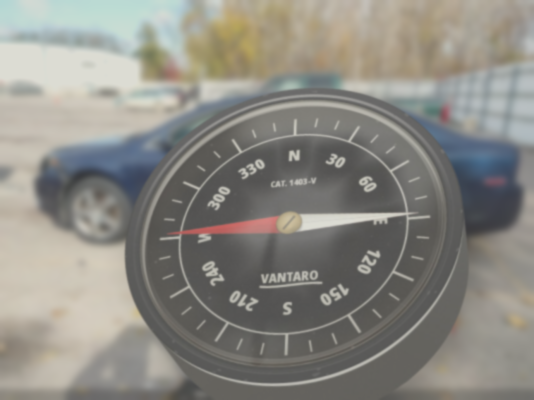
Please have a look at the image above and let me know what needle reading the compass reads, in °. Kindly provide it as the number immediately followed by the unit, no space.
270°
